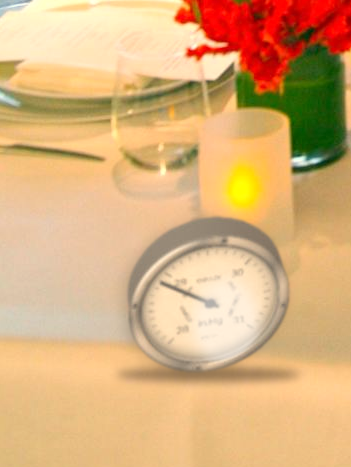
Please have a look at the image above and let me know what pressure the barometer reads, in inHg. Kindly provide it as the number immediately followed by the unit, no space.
28.9inHg
